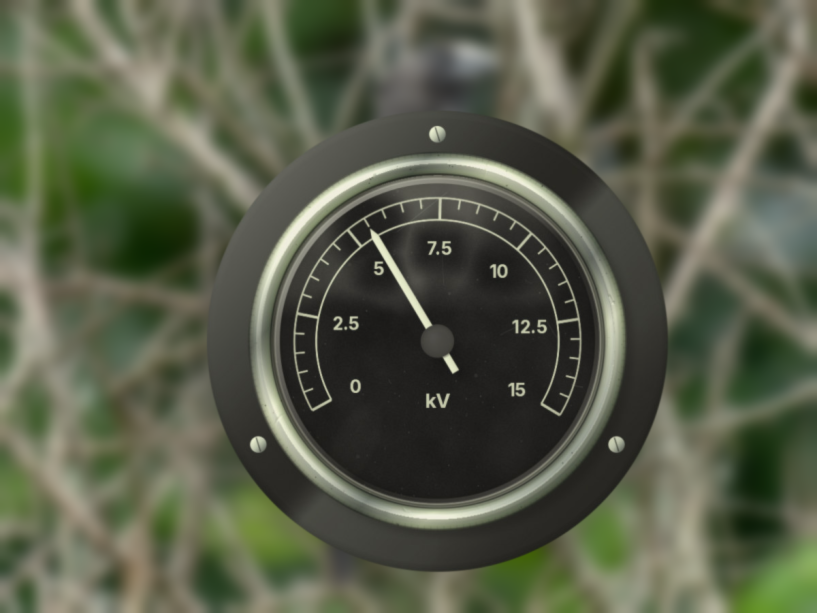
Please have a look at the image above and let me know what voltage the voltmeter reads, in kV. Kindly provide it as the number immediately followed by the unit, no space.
5.5kV
